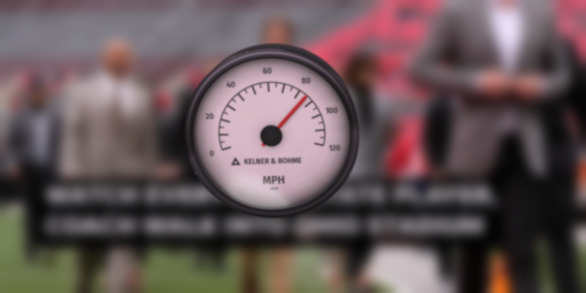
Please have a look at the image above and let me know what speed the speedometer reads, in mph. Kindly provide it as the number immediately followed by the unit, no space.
85mph
